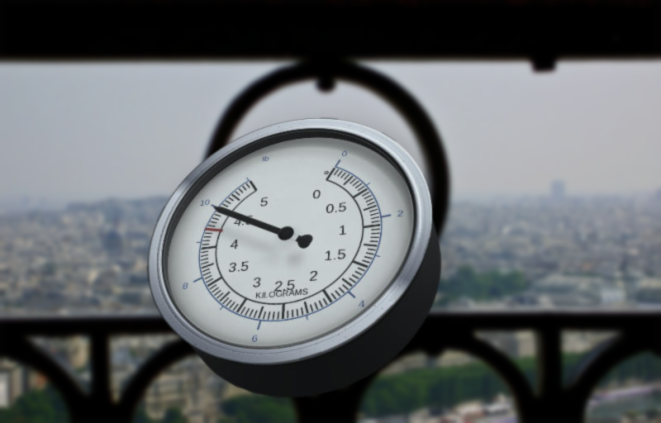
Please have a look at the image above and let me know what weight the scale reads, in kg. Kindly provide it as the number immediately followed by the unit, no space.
4.5kg
